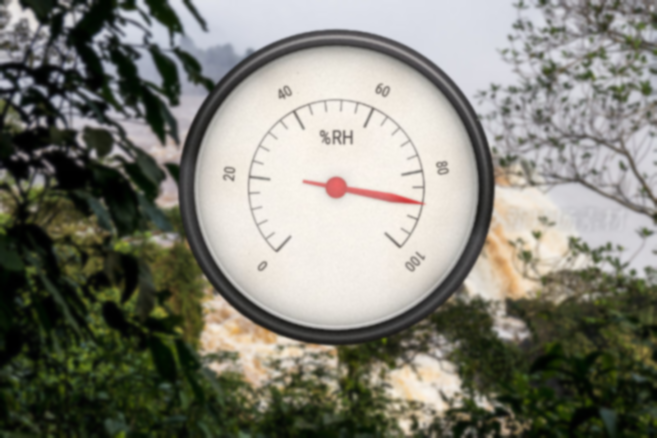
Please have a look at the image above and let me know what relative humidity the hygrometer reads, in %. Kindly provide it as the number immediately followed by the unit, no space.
88%
